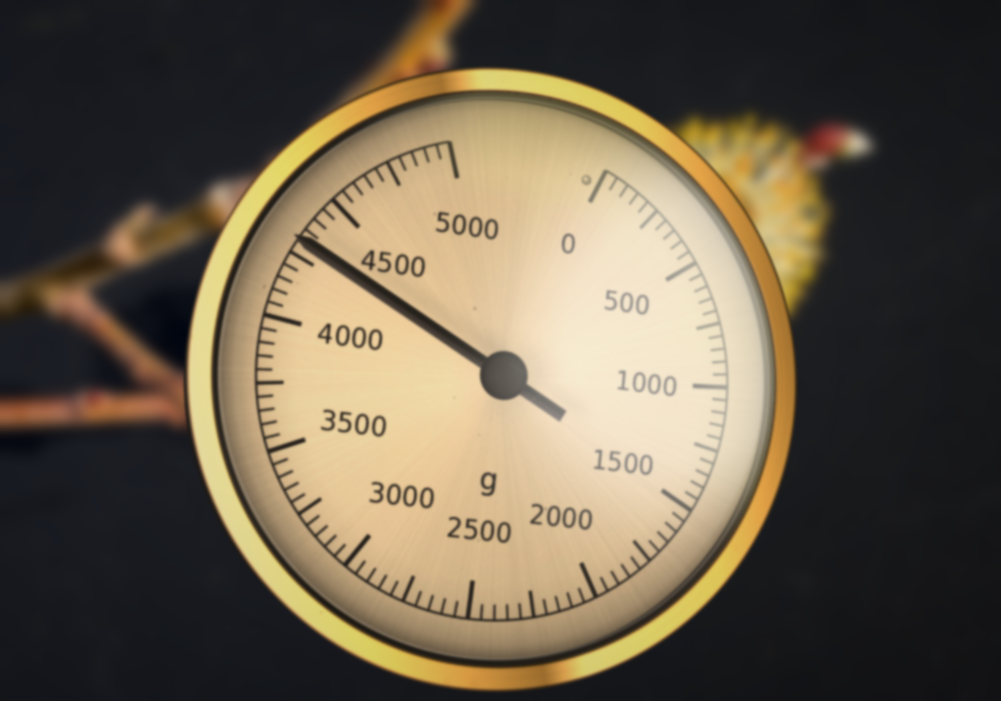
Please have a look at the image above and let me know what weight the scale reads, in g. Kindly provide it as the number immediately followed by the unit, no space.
4300g
